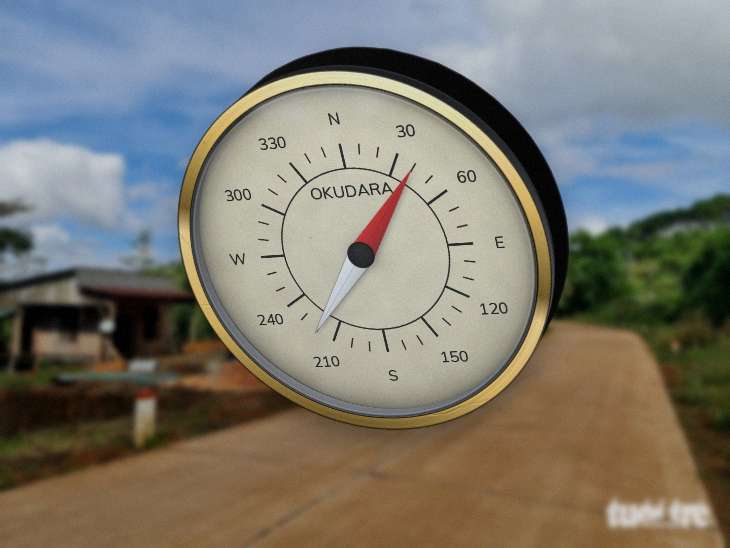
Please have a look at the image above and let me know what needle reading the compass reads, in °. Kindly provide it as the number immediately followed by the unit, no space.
40°
